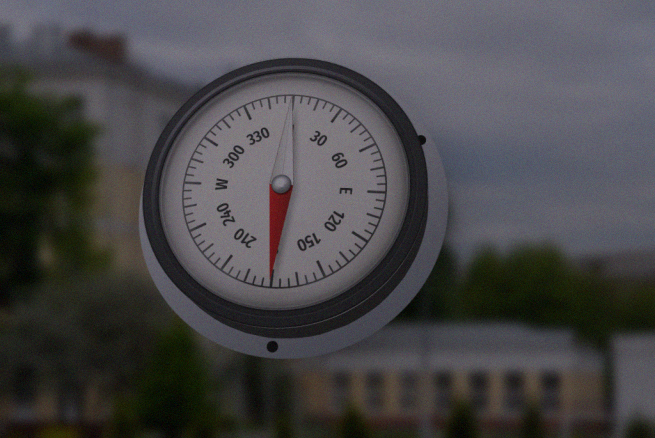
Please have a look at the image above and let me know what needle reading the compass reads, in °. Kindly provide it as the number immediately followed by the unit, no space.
180°
